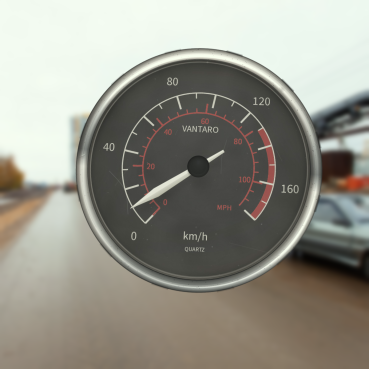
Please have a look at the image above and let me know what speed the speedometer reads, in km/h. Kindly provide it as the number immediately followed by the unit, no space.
10km/h
